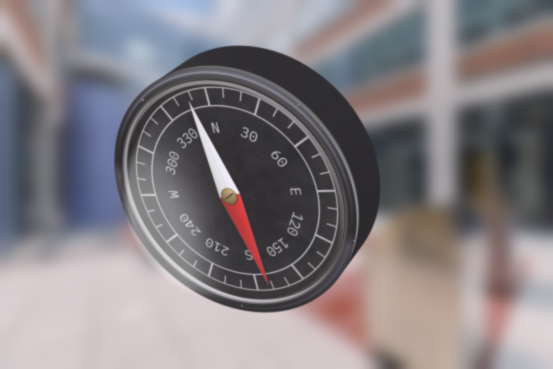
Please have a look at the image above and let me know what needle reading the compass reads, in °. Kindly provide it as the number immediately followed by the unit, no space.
170°
